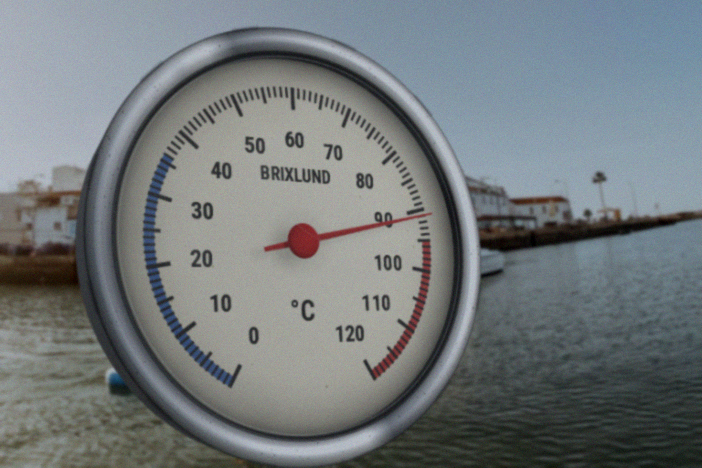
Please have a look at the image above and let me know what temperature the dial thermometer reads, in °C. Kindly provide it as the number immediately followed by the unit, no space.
91°C
